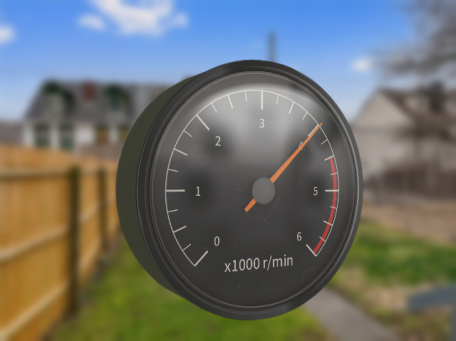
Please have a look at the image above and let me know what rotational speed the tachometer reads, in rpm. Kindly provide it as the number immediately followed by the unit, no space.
4000rpm
